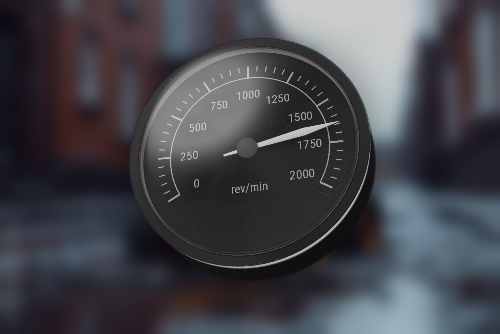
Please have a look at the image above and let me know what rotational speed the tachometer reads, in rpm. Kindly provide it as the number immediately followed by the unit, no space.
1650rpm
